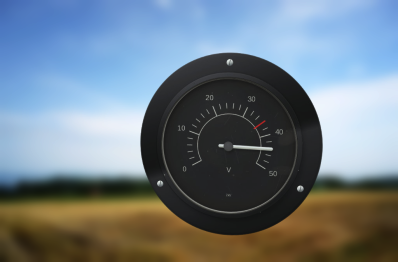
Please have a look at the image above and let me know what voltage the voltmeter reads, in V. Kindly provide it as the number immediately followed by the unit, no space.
44V
